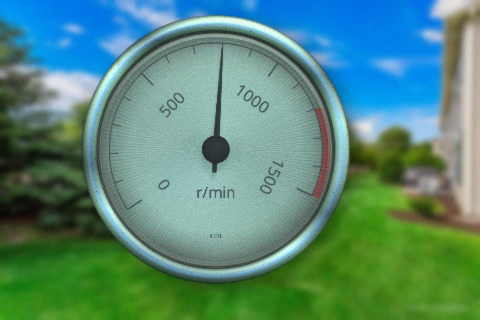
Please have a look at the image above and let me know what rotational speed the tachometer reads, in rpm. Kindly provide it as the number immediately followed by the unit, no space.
800rpm
